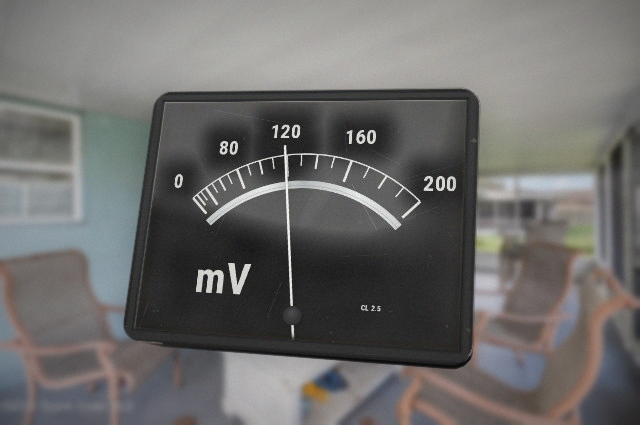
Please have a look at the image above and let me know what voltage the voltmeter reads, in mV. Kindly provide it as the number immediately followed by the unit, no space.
120mV
